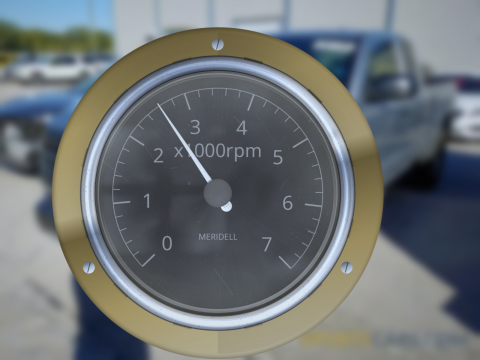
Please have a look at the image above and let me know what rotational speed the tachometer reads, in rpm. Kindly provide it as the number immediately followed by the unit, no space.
2600rpm
